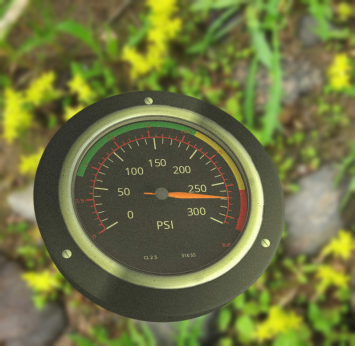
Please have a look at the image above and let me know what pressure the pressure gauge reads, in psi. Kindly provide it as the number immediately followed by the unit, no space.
270psi
